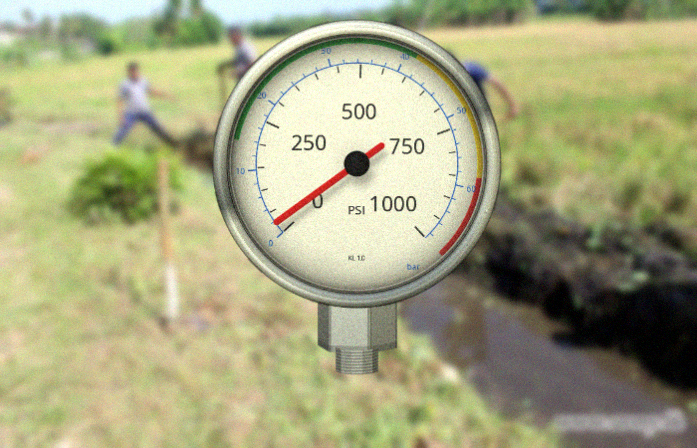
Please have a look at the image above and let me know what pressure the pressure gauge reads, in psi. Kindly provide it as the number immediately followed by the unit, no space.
25psi
